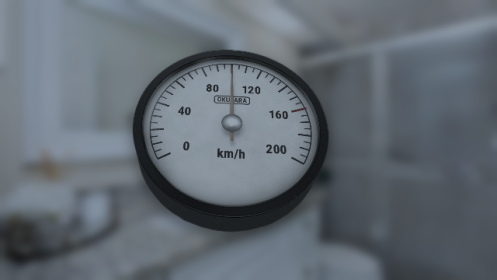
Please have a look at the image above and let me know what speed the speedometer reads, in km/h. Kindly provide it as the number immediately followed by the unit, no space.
100km/h
